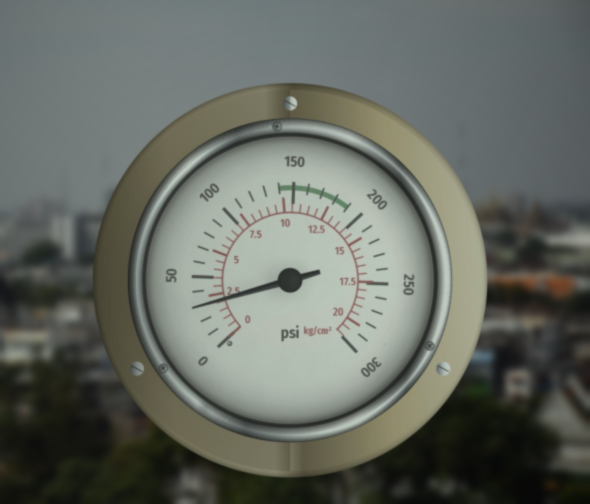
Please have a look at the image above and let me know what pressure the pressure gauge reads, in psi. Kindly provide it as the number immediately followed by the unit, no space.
30psi
